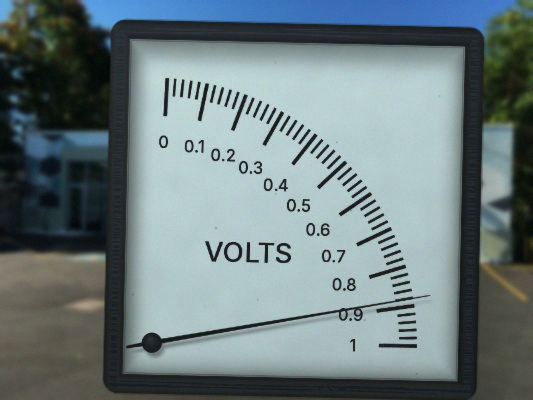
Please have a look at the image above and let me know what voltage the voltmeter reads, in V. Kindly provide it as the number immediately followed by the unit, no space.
0.88V
